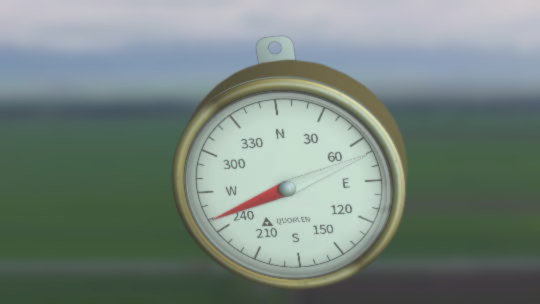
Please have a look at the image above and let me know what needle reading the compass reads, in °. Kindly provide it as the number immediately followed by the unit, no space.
250°
